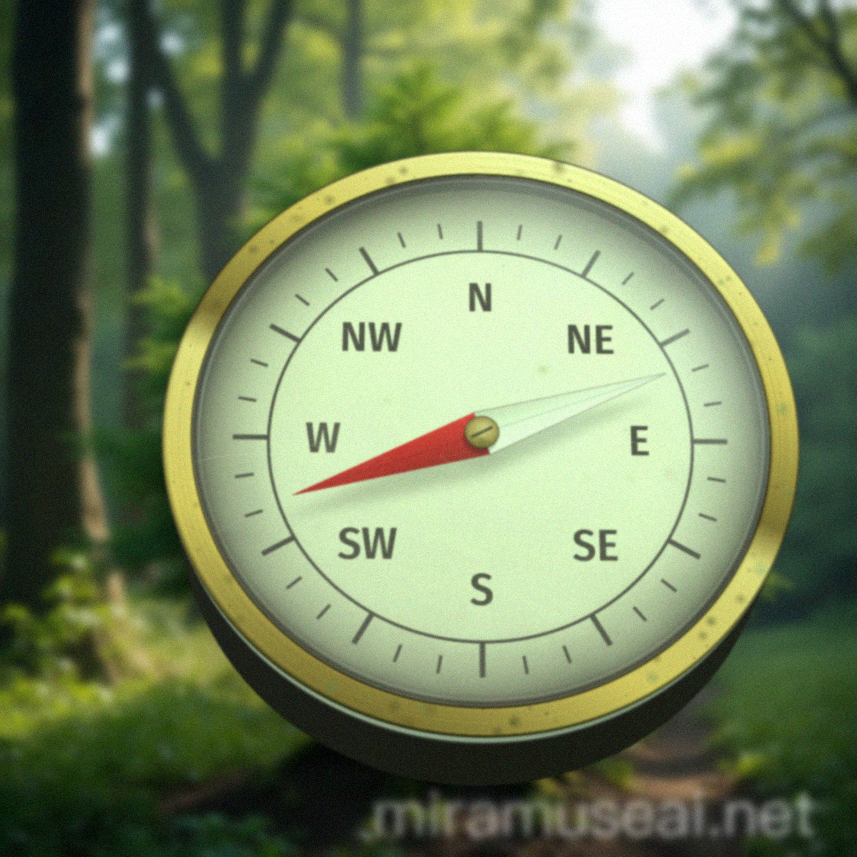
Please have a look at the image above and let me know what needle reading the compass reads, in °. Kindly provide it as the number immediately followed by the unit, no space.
250°
